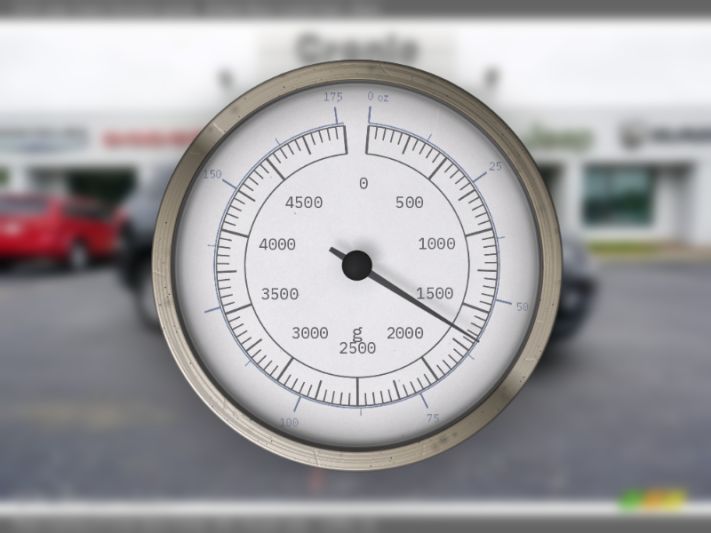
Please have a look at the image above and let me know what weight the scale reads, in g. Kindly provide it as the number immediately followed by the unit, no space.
1675g
